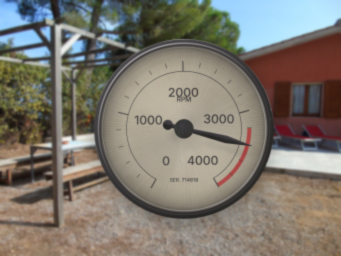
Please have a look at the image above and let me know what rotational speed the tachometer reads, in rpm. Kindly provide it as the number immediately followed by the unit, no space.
3400rpm
